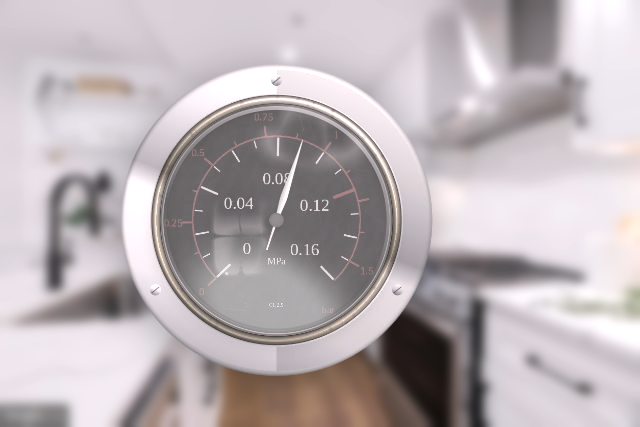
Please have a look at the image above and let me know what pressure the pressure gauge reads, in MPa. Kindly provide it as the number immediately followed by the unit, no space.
0.09MPa
